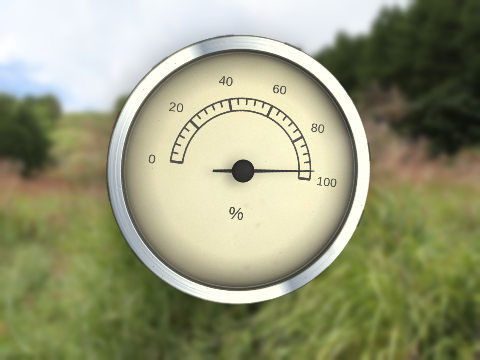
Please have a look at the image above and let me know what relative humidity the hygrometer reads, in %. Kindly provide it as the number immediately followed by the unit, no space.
96%
